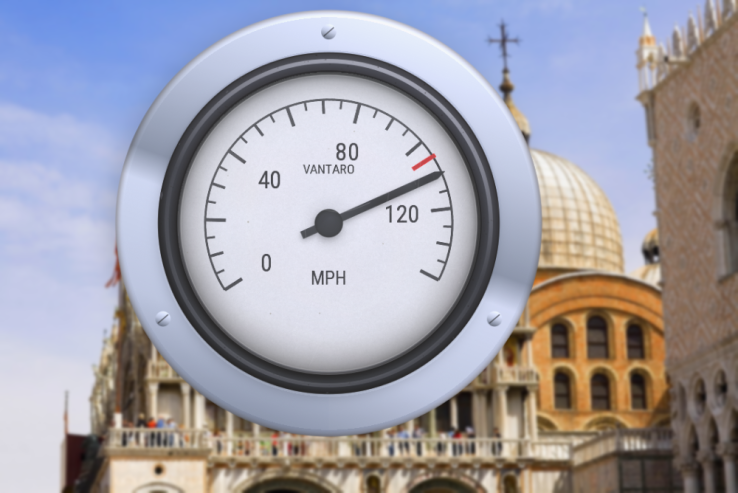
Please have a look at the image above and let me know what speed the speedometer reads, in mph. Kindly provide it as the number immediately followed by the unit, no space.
110mph
